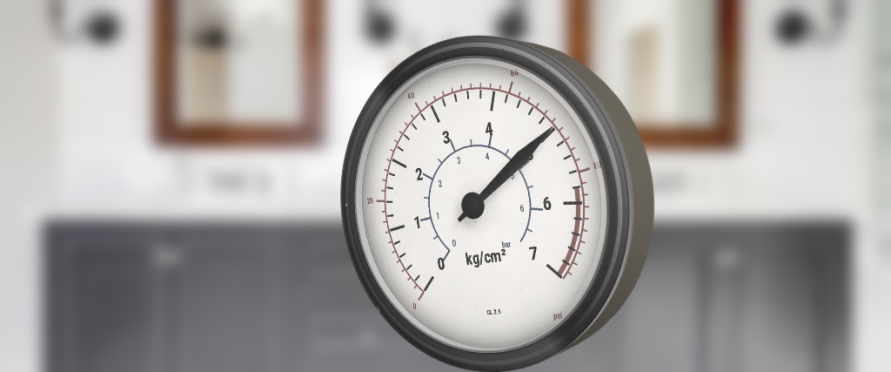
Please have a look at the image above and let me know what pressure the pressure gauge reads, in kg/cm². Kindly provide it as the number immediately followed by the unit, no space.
5kg/cm²
